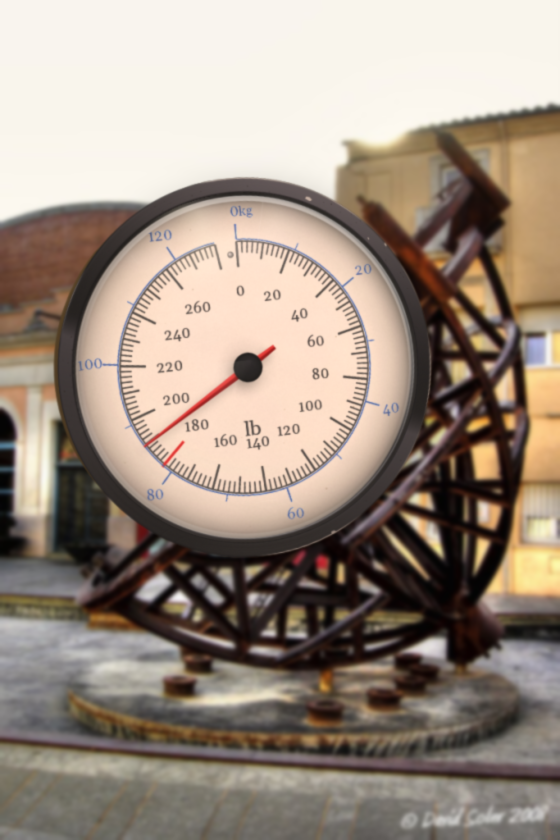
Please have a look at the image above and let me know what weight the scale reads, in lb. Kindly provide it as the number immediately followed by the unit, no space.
190lb
